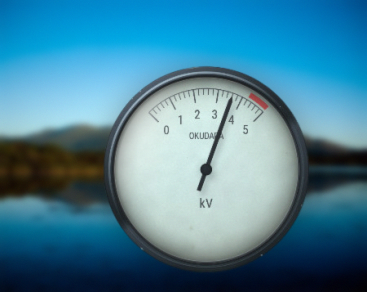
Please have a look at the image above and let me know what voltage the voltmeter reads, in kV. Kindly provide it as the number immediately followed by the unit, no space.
3.6kV
